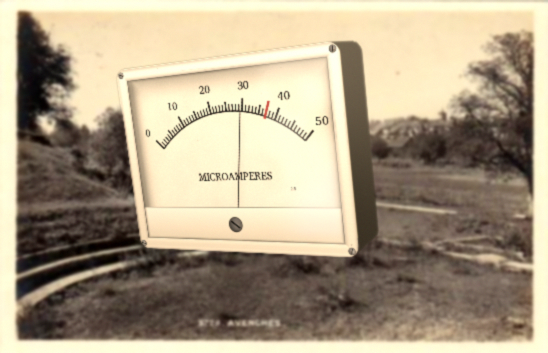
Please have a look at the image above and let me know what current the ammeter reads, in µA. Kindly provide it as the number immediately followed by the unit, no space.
30µA
